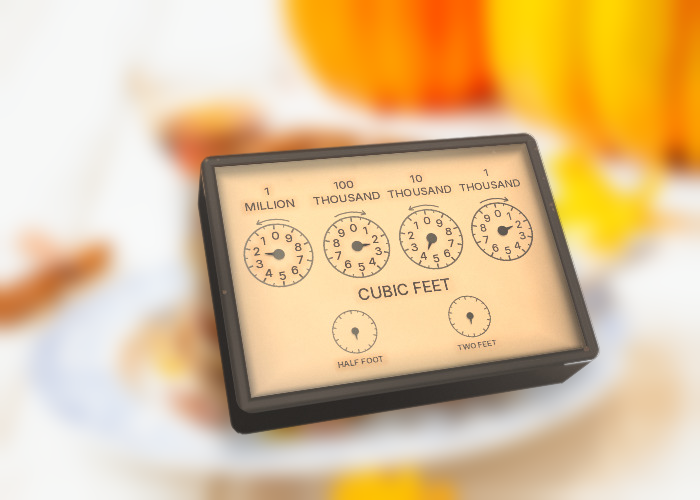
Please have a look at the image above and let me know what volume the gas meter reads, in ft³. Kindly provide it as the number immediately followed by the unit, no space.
224200ft³
